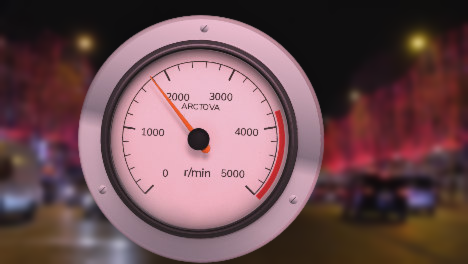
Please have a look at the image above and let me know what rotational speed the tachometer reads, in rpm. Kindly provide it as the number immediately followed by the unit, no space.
1800rpm
